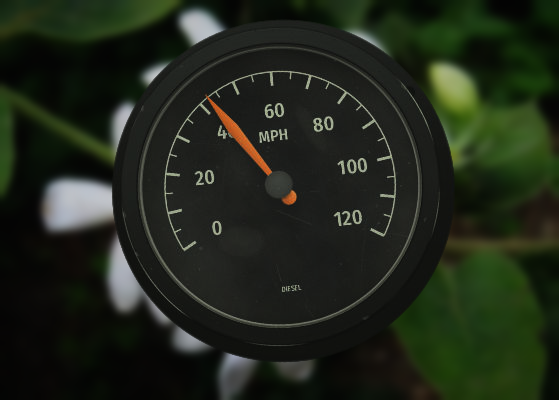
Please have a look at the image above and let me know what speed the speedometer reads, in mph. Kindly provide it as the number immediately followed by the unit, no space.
42.5mph
